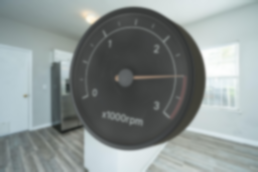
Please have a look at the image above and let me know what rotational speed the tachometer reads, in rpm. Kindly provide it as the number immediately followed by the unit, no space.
2500rpm
